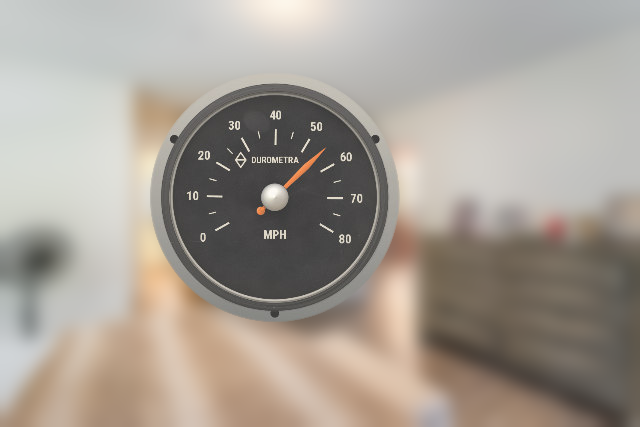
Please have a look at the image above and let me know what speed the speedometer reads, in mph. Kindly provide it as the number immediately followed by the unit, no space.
55mph
